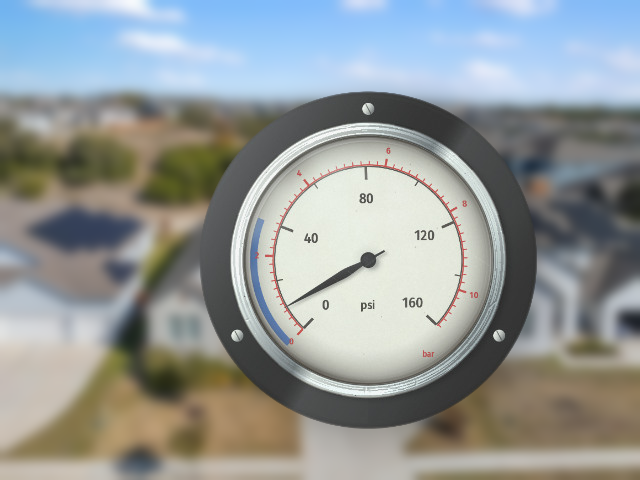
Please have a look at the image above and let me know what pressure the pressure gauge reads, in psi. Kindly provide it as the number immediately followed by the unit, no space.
10psi
